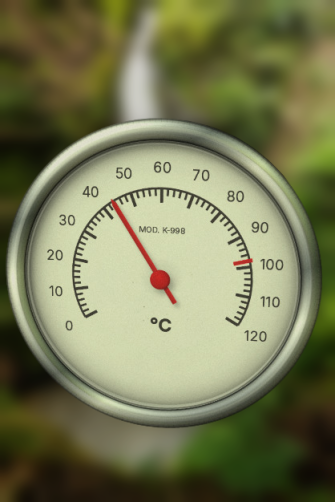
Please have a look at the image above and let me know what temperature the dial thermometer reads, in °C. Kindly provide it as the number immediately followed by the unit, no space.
44°C
